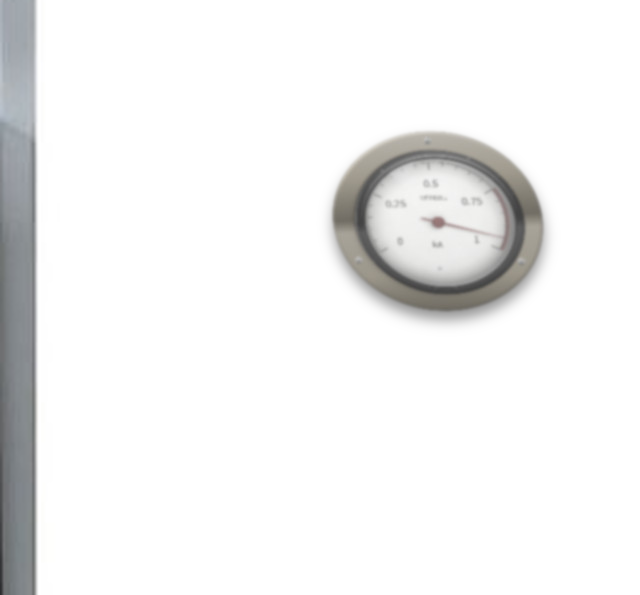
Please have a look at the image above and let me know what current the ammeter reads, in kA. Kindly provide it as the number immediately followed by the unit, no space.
0.95kA
